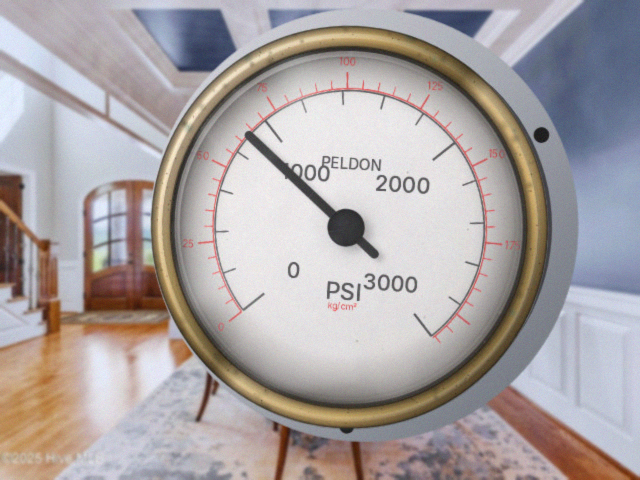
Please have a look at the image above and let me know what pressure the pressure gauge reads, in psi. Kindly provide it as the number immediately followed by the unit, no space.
900psi
